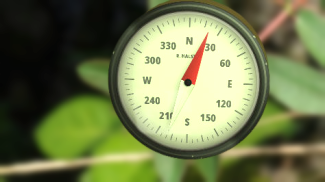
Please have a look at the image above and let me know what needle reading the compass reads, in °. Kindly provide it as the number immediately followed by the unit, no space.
20°
